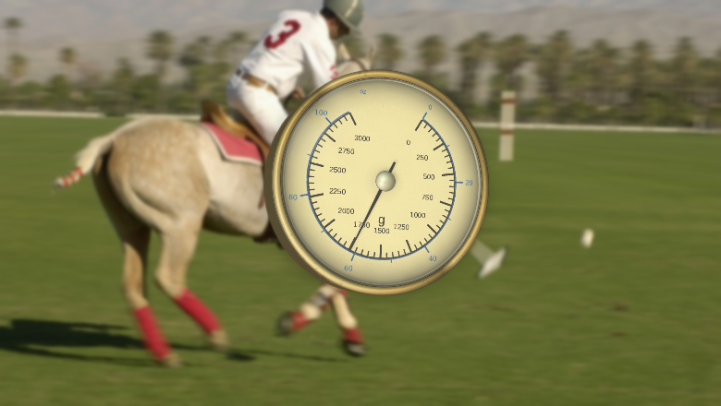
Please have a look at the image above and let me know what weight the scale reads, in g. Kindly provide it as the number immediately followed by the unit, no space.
1750g
